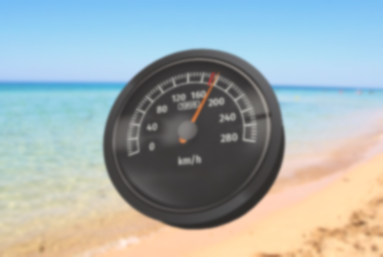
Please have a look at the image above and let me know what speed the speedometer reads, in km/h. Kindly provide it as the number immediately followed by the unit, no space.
180km/h
